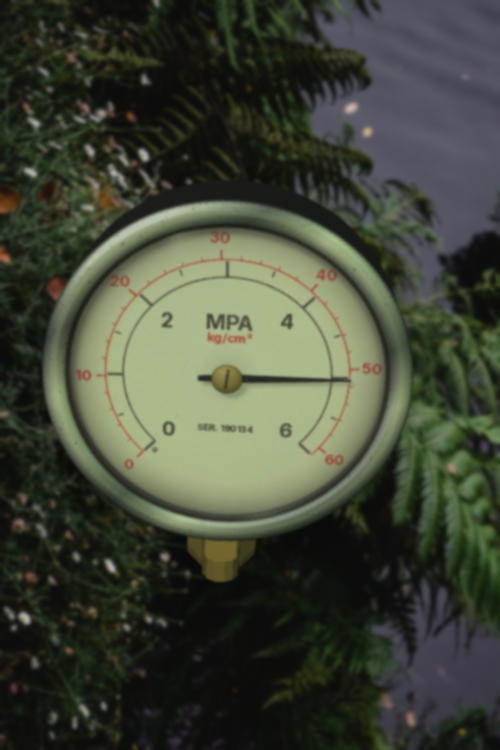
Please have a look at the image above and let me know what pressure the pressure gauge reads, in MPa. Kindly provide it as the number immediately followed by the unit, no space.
5MPa
